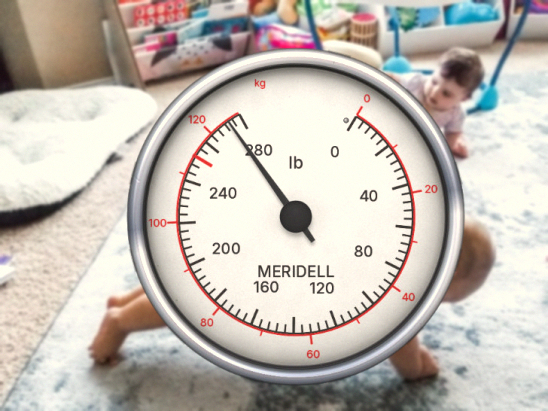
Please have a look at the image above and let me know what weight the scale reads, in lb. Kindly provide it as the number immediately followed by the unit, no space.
274lb
